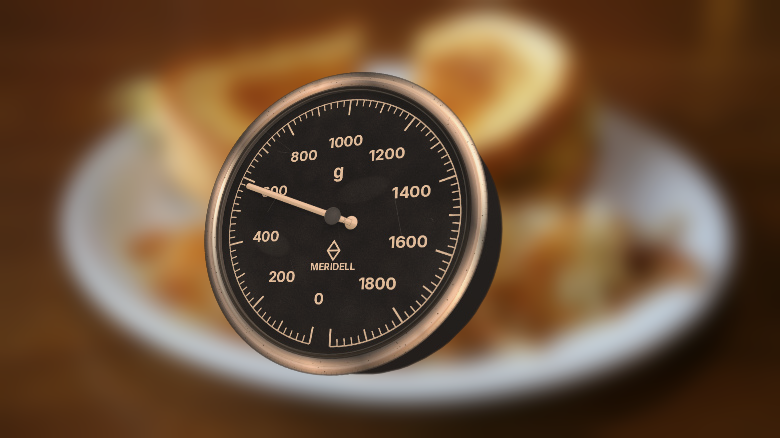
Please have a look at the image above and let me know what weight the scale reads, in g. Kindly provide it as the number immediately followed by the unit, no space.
580g
